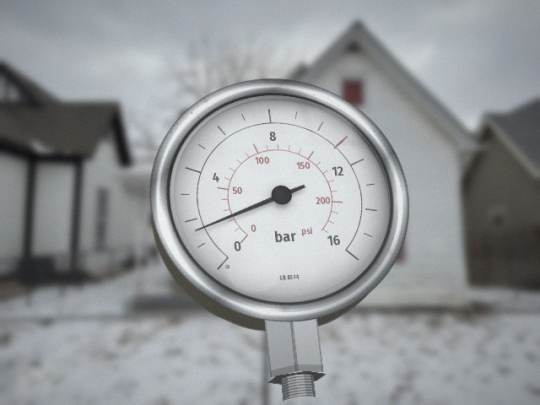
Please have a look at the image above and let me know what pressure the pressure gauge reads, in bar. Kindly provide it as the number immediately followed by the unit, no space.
1.5bar
